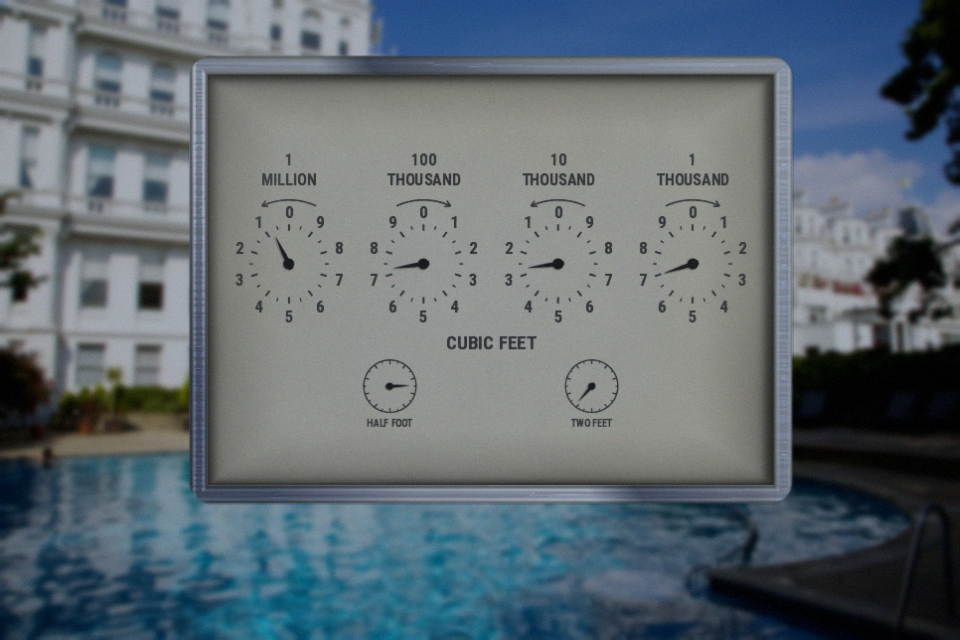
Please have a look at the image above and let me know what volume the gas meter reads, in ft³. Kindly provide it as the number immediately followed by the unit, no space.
72700ft³
